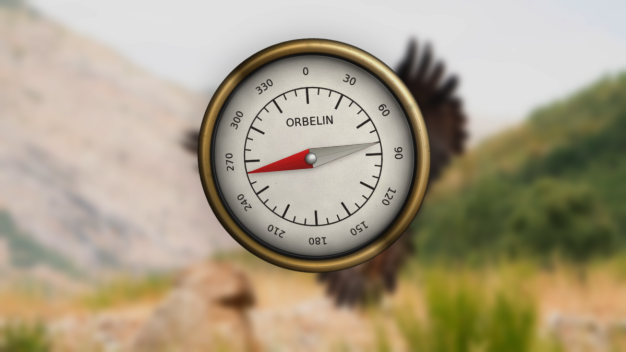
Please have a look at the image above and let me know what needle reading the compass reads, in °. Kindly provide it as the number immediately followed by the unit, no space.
260°
